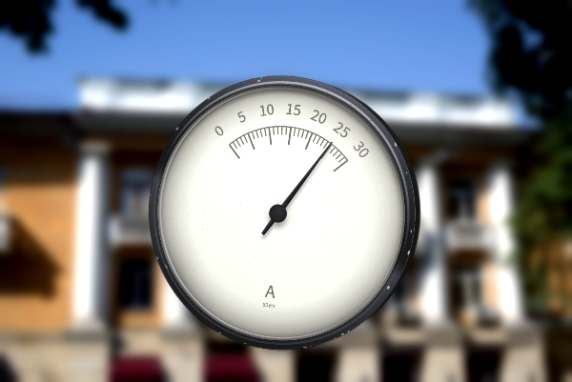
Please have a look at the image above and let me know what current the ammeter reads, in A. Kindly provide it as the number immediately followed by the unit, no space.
25A
